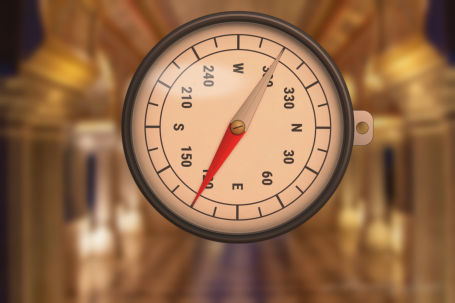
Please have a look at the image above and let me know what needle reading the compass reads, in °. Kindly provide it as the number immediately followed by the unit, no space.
120°
